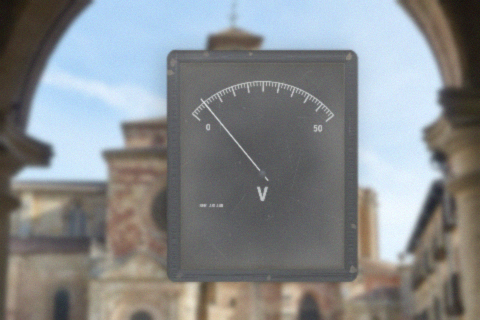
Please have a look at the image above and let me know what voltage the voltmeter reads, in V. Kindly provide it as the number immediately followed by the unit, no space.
5V
